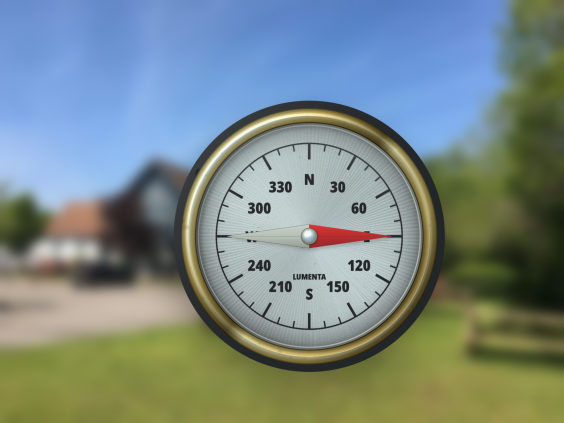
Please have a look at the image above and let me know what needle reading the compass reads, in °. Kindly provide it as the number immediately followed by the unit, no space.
90°
